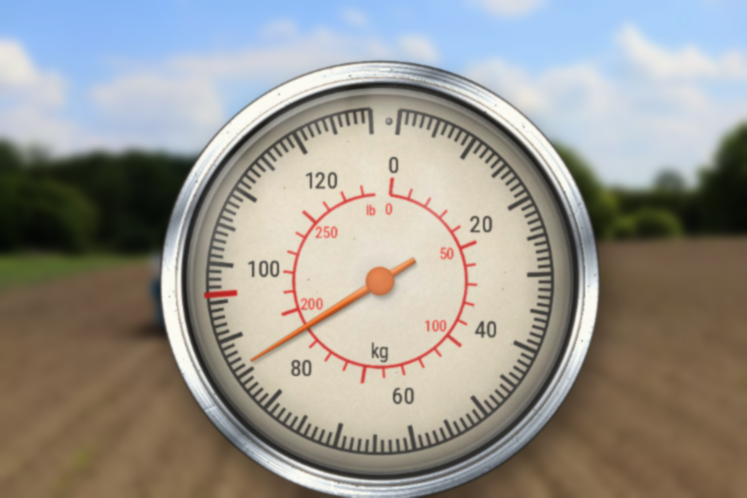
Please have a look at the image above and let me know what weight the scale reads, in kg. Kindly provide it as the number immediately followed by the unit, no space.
86kg
